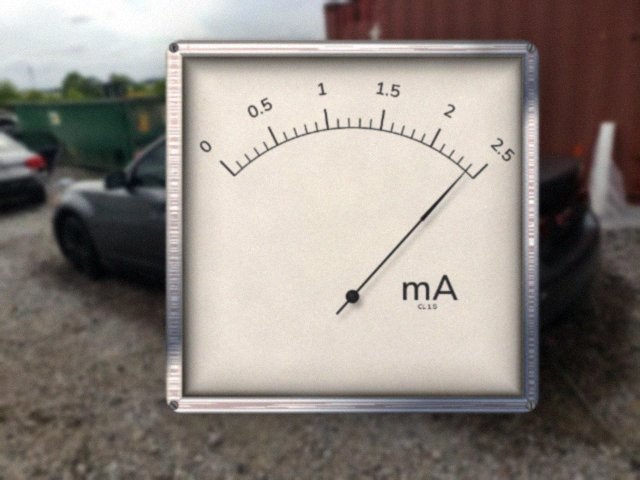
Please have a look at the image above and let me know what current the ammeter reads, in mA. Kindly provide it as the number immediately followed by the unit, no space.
2.4mA
